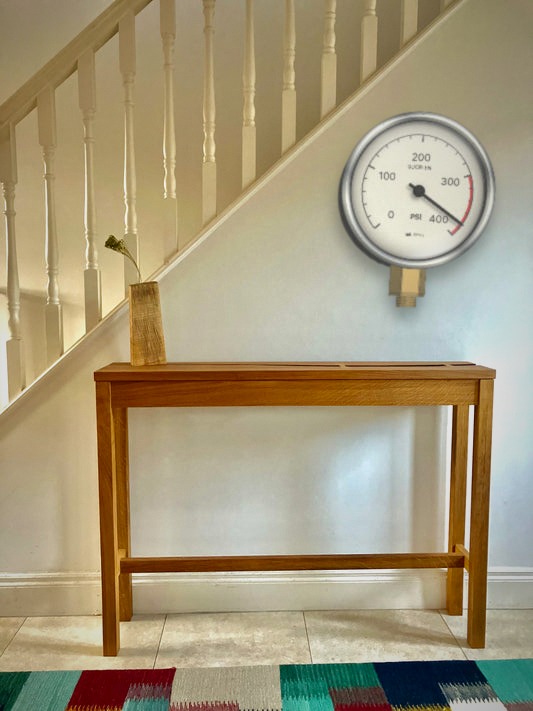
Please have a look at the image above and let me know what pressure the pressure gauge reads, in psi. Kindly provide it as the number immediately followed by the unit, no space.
380psi
